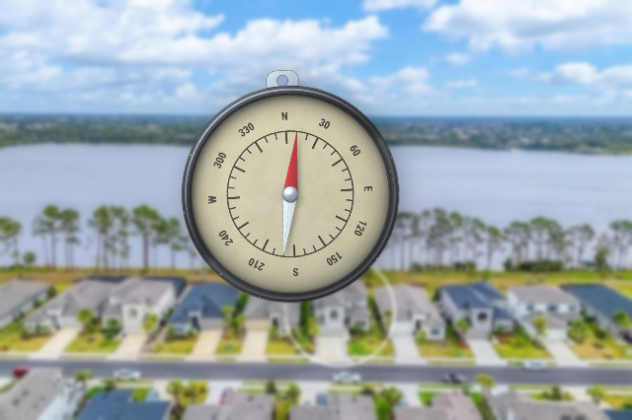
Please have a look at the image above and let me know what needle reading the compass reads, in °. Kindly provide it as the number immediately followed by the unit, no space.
10°
